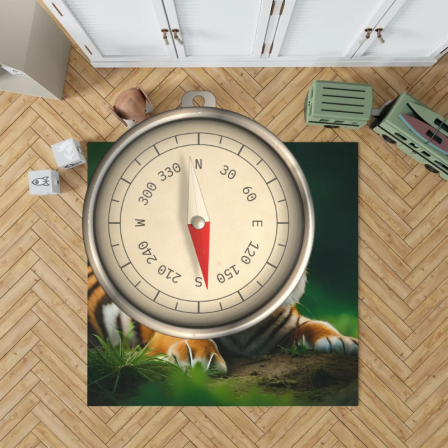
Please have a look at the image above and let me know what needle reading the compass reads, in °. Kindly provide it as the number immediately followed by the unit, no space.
172.5°
